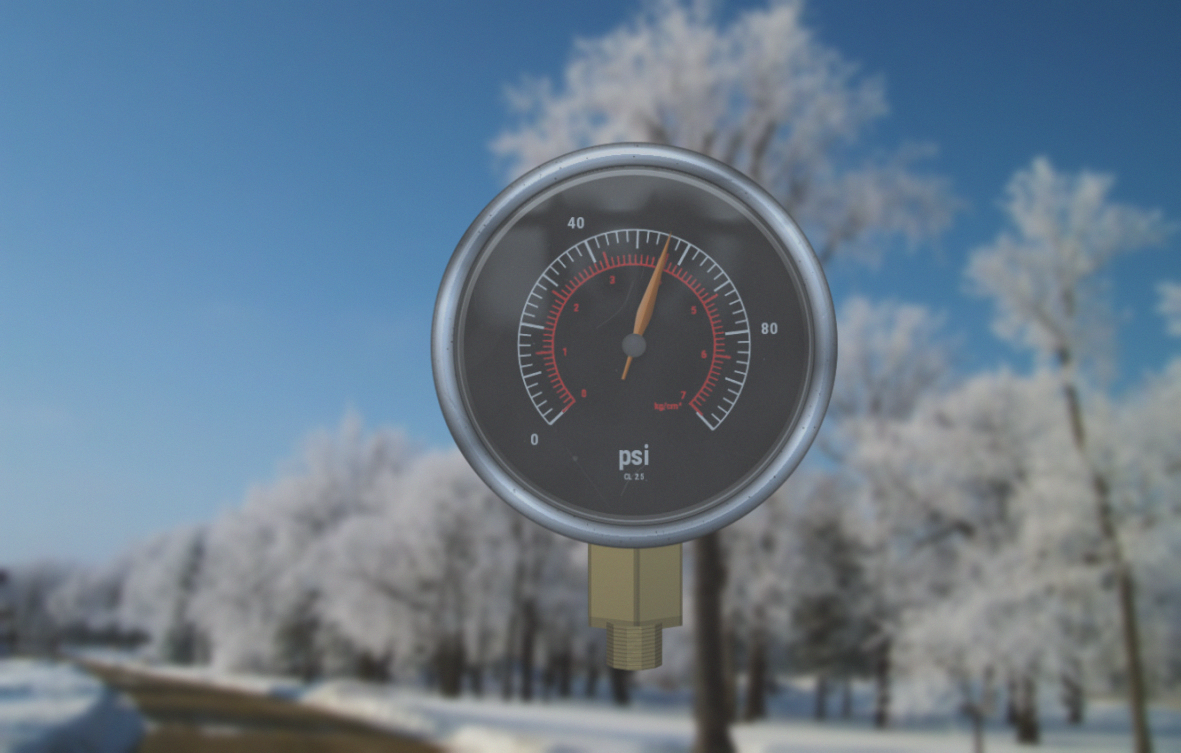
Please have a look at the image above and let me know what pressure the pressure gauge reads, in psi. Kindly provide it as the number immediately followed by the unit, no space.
56psi
